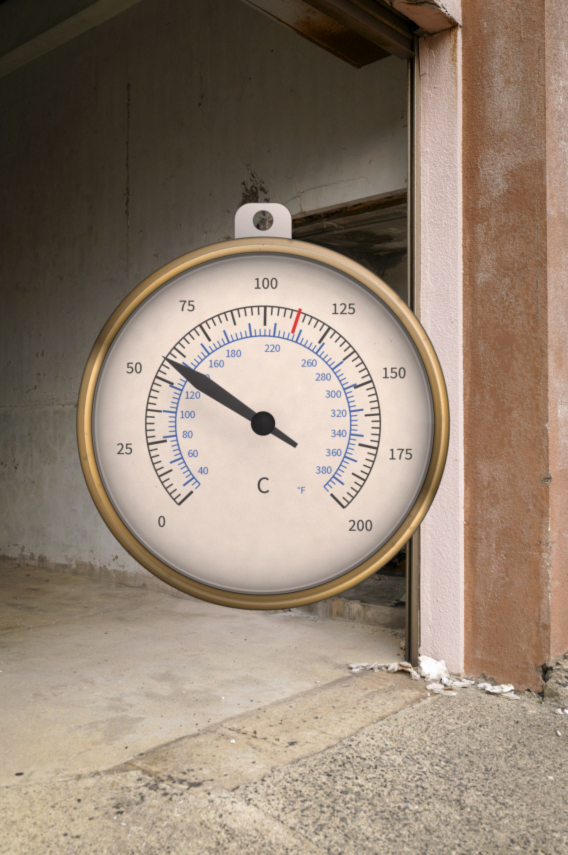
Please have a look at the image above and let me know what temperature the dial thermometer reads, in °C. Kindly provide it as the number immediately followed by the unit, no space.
57.5°C
